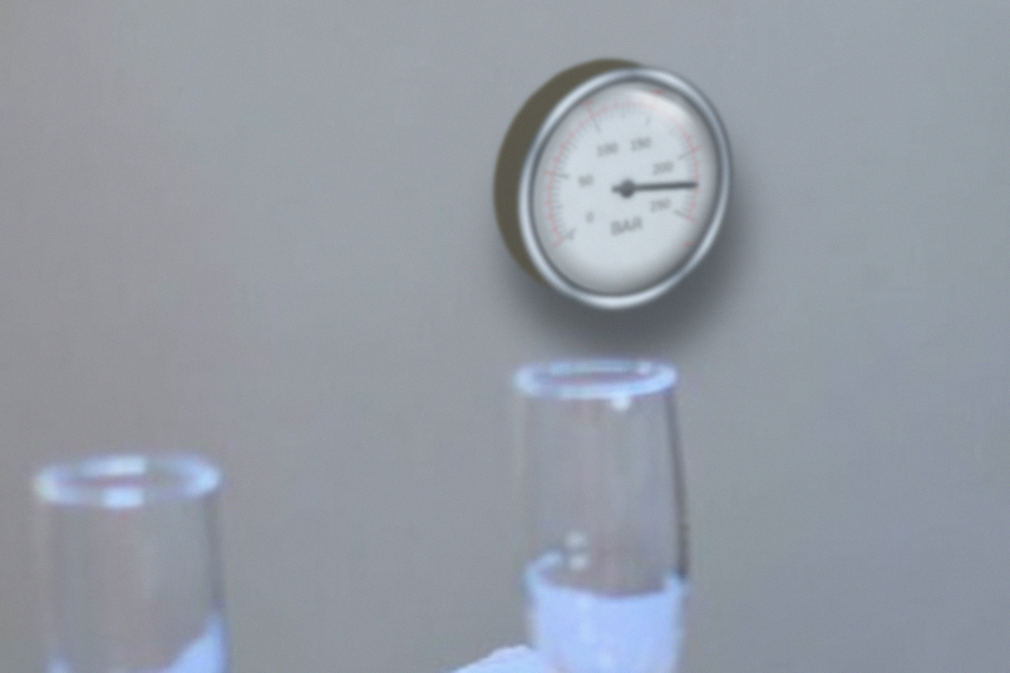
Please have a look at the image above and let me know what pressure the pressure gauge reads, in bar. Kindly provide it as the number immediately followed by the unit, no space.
225bar
